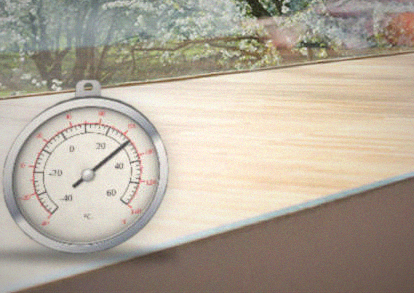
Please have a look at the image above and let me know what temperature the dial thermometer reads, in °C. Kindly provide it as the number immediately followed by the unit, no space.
30°C
